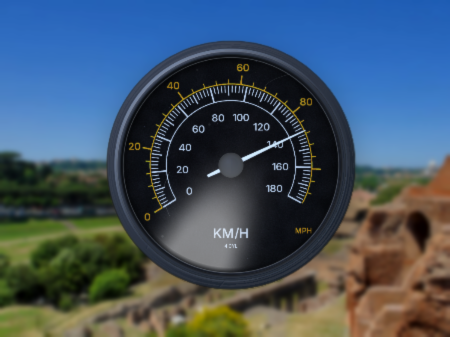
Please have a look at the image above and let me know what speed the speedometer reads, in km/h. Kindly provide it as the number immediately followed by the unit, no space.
140km/h
